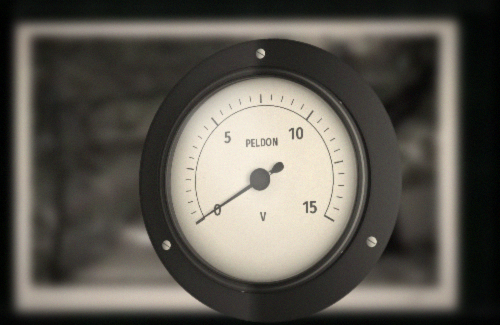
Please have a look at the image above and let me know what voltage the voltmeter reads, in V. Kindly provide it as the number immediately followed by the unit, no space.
0V
